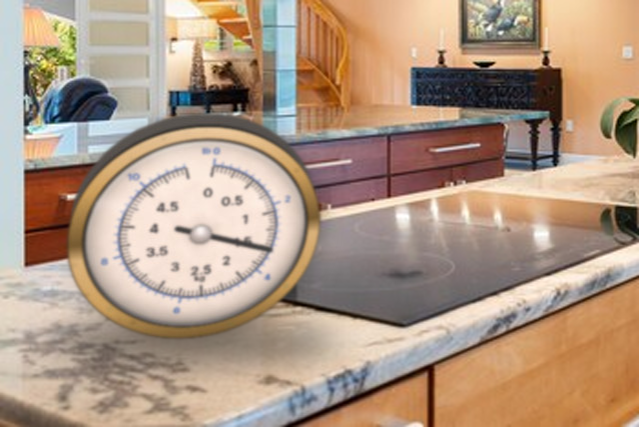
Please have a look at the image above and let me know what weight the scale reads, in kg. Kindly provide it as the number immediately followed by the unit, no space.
1.5kg
